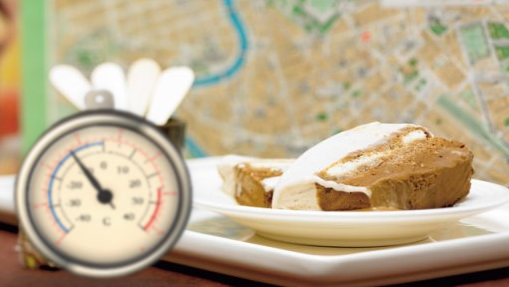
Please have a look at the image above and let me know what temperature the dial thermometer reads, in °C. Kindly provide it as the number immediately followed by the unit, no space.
-10°C
